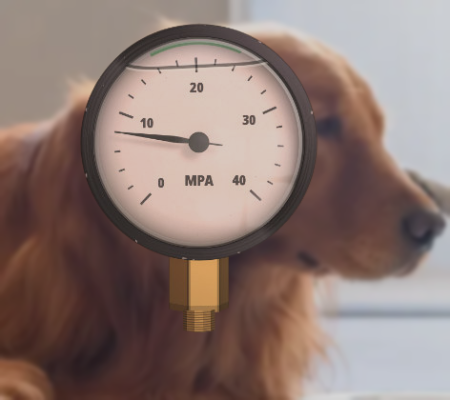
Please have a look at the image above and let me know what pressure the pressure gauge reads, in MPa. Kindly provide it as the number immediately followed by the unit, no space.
8MPa
